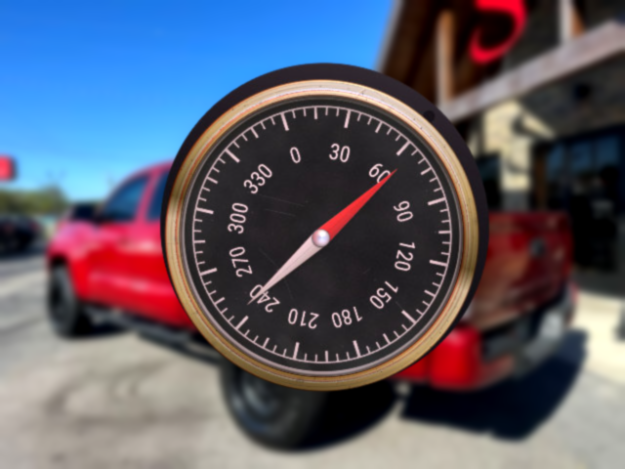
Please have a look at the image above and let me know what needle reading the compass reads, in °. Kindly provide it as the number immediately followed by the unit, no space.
65°
